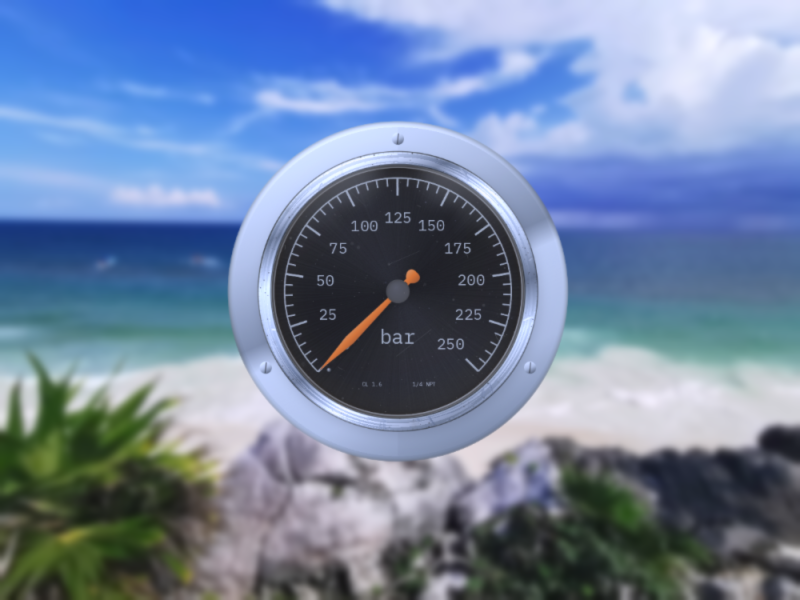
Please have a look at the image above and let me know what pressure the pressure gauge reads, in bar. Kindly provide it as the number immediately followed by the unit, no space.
0bar
